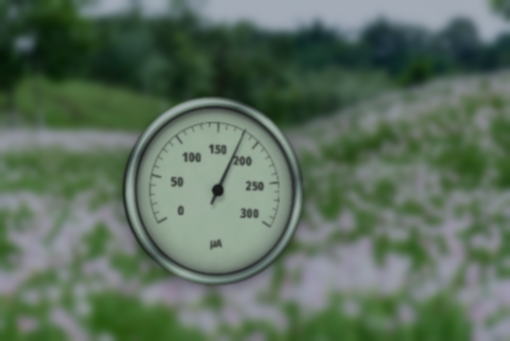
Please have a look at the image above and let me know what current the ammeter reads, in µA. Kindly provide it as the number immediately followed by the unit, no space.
180µA
